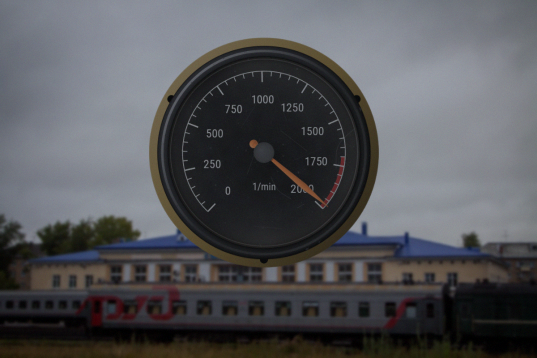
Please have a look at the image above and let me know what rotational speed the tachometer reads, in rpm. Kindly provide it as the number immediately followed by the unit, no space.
1975rpm
